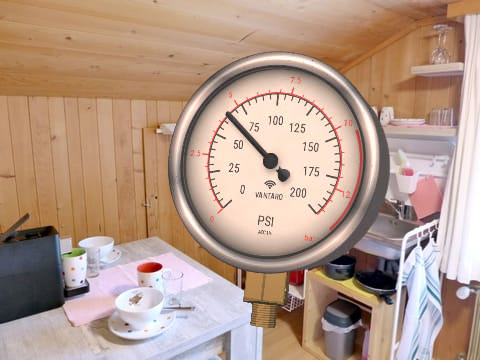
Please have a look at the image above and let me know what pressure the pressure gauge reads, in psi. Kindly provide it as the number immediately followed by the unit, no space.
65psi
